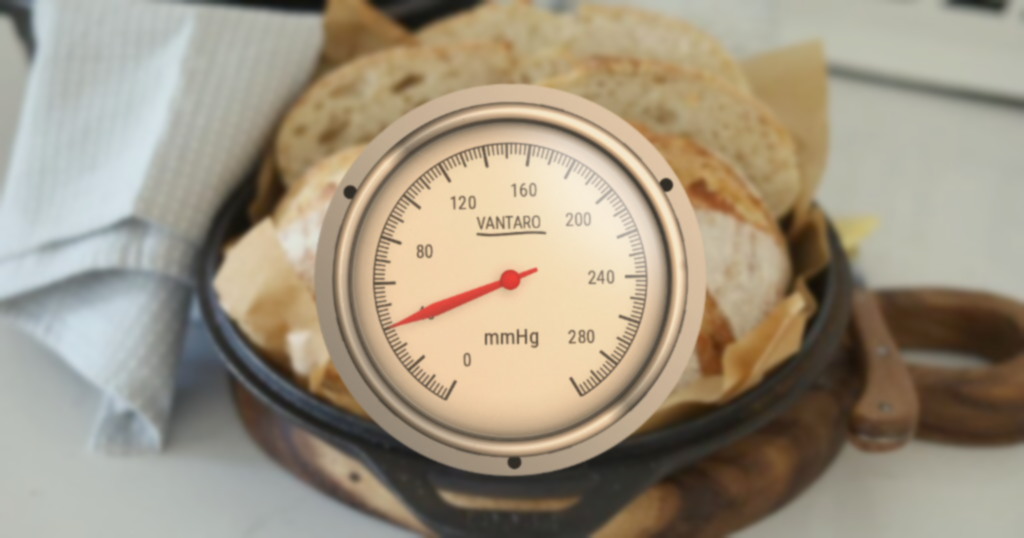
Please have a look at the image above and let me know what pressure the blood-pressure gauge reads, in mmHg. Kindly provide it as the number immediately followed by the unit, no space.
40mmHg
